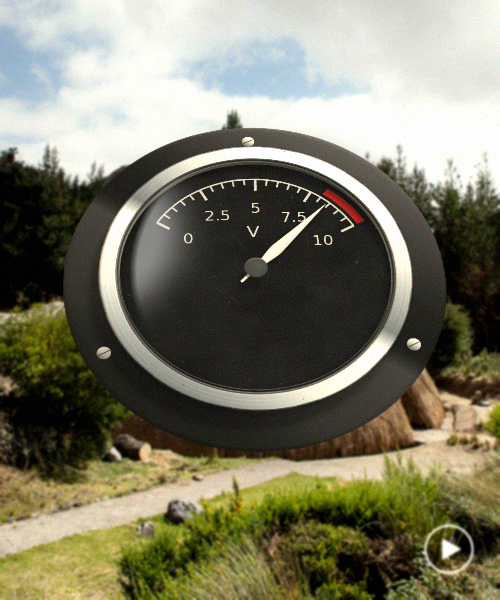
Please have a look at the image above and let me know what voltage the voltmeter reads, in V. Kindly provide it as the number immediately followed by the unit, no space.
8.5V
